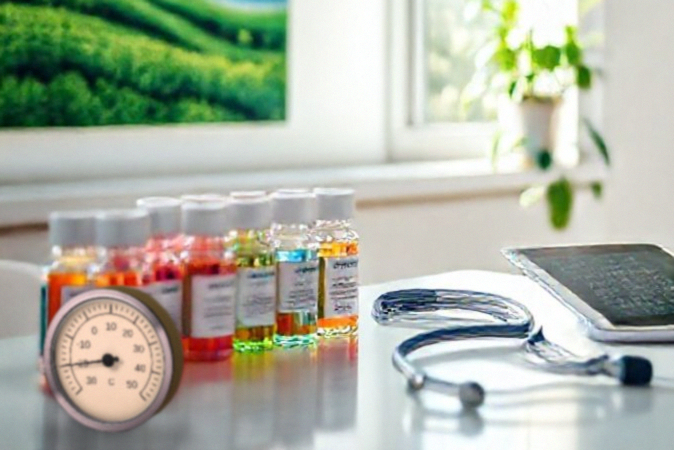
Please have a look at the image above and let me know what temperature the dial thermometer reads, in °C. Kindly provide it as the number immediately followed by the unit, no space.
-20°C
